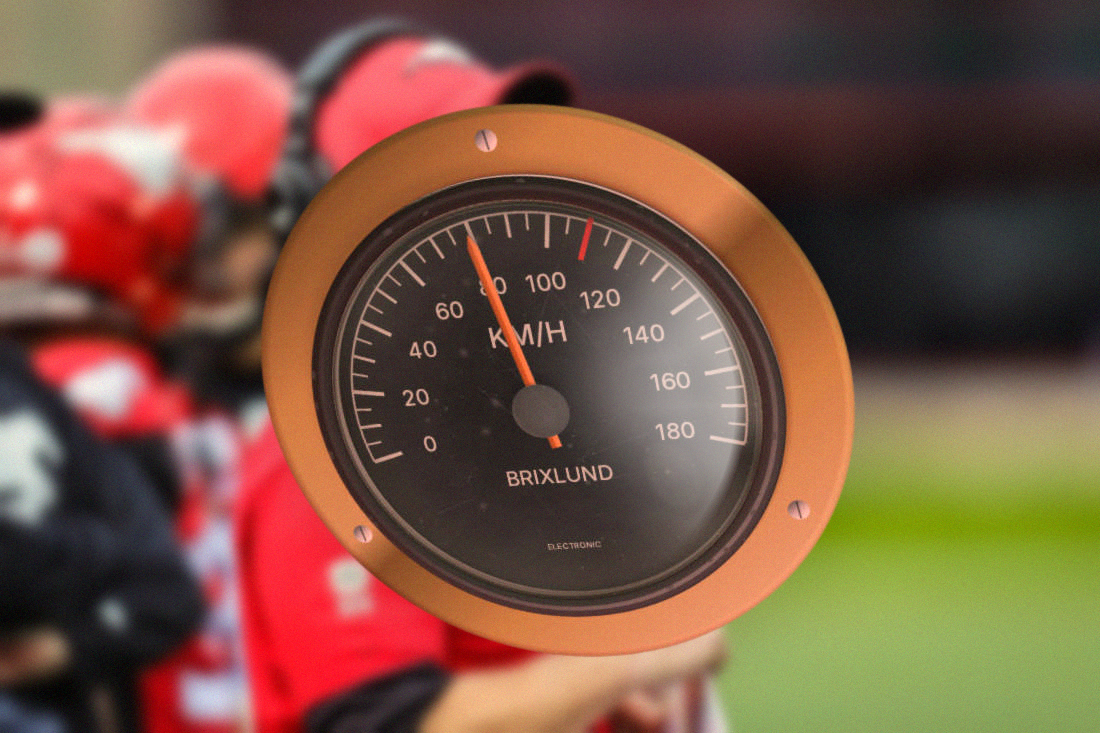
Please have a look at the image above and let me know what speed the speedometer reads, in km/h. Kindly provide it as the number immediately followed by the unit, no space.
80km/h
